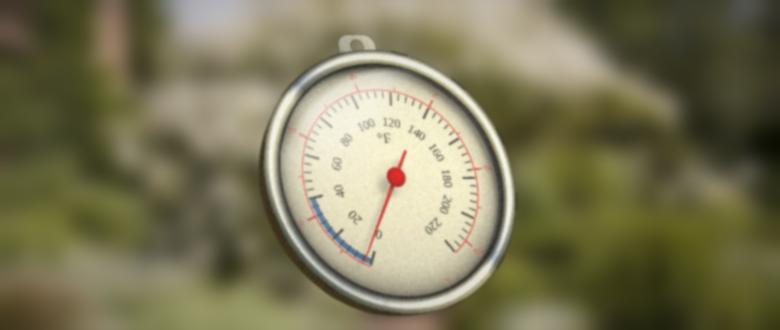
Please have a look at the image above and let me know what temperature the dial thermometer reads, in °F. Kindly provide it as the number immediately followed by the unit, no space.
4°F
